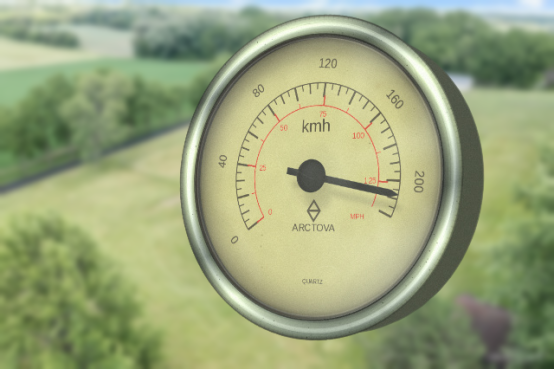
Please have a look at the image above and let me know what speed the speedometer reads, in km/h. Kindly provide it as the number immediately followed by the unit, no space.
207.5km/h
